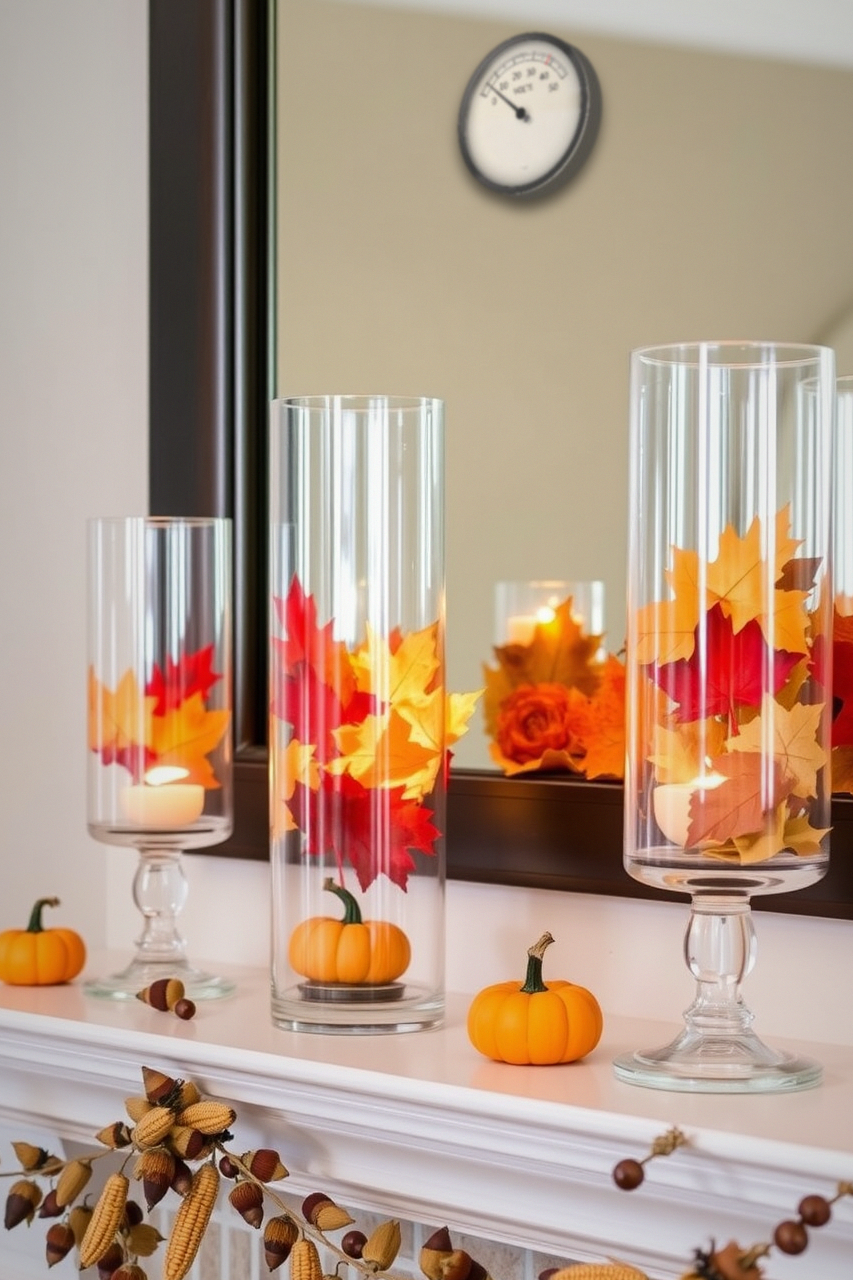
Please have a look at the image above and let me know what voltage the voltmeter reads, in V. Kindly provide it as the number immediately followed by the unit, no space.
5V
